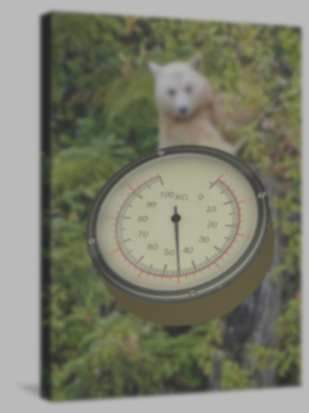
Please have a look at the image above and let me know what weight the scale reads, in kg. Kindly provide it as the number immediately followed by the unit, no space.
45kg
